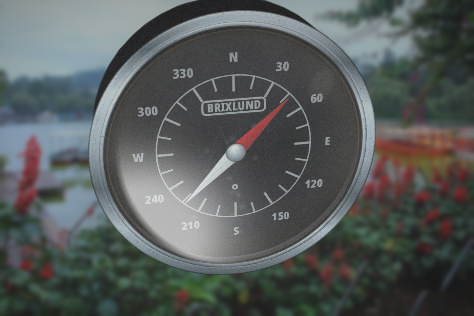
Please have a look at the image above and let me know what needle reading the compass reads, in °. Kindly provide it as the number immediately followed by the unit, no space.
45°
